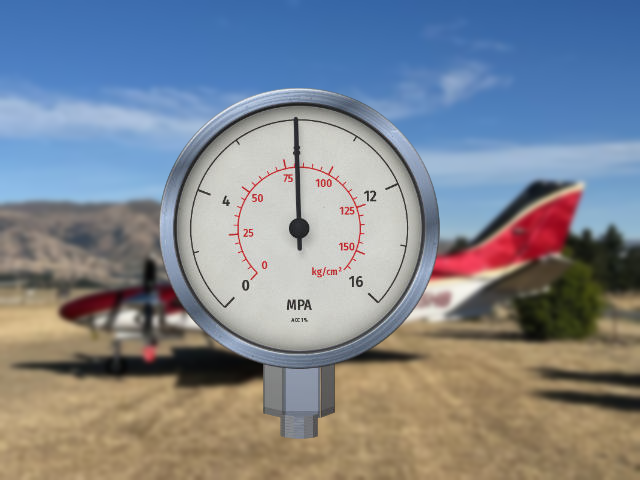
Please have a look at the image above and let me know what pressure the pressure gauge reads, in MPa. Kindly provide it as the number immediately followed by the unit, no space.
8MPa
